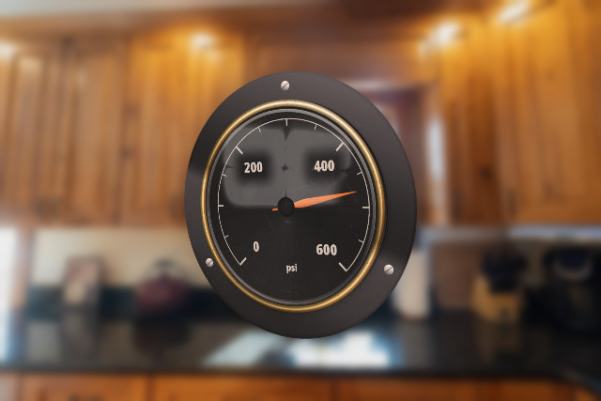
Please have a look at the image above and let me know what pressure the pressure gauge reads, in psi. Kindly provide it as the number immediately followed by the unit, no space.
475psi
